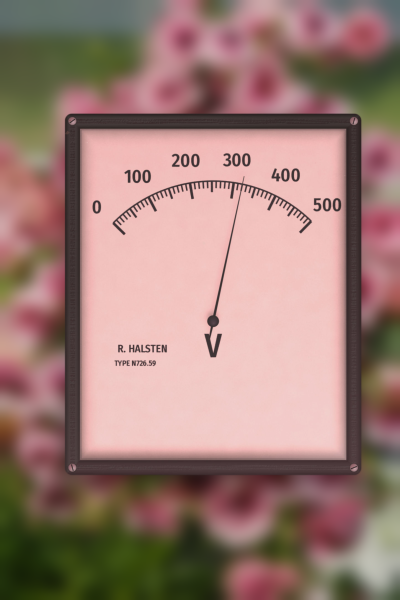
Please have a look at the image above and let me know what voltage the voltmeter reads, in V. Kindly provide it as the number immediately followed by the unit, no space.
320V
